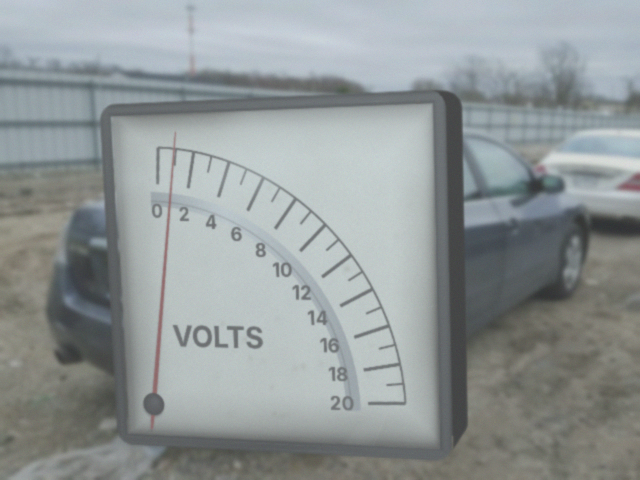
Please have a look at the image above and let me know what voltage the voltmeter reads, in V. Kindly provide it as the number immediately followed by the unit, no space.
1V
